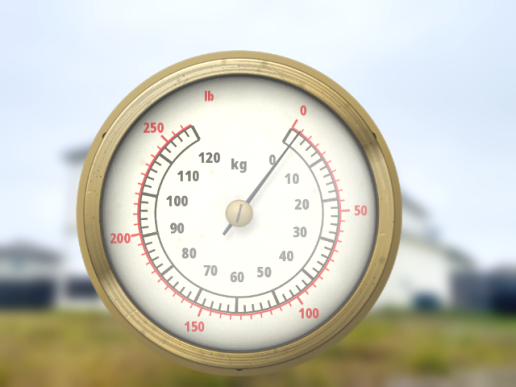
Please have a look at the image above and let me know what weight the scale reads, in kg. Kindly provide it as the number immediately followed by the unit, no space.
2kg
